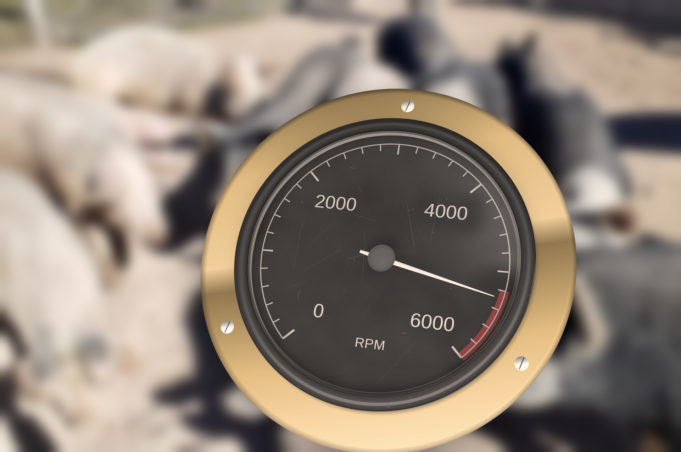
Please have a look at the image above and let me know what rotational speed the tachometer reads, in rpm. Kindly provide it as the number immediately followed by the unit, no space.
5300rpm
